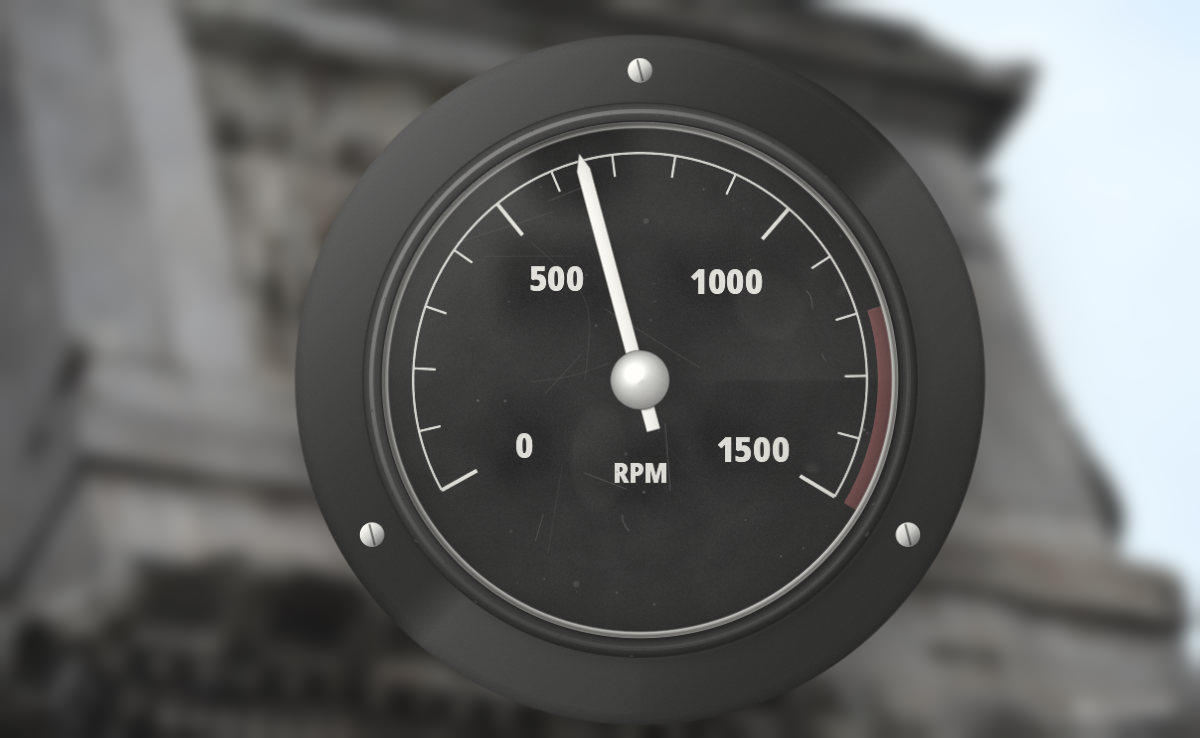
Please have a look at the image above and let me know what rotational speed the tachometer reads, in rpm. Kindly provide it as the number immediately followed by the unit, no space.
650rpm
